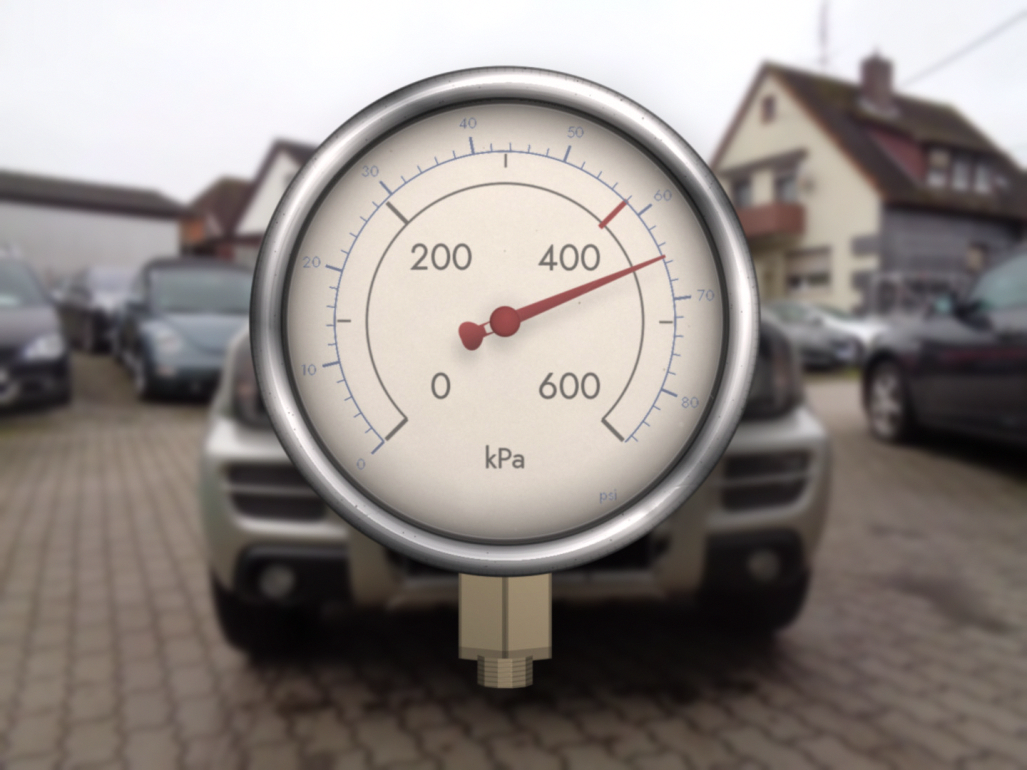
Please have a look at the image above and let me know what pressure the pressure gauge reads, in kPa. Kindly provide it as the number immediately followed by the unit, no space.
450kPa
